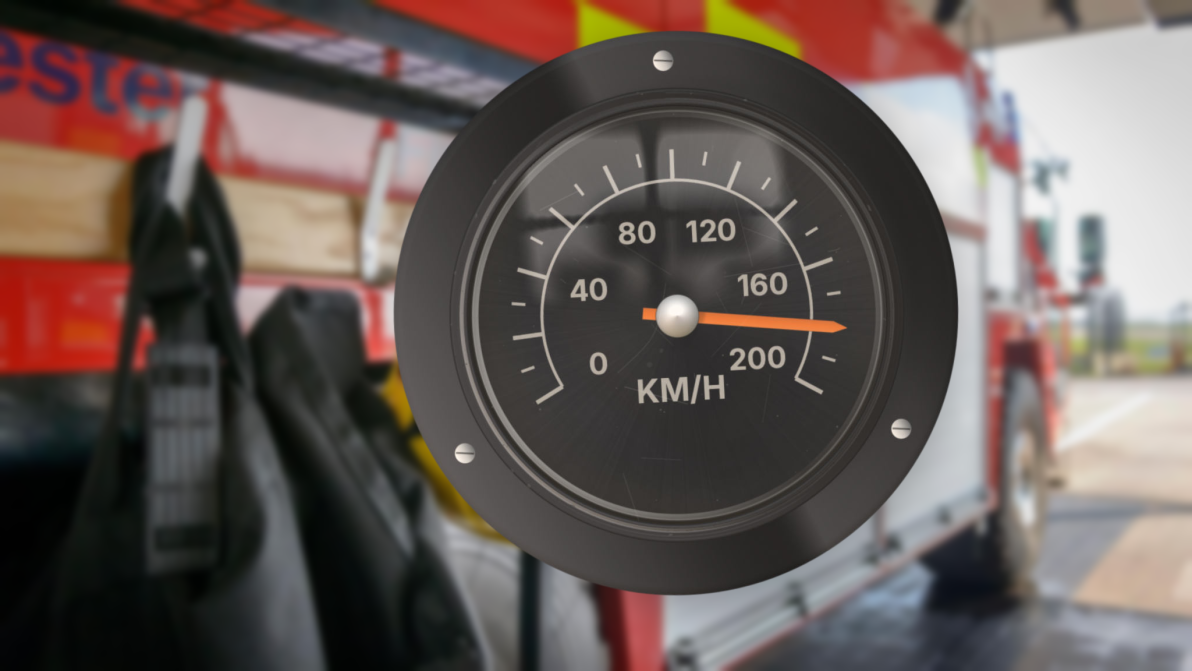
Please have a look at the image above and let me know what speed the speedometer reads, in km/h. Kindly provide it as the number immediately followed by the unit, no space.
180km/h
